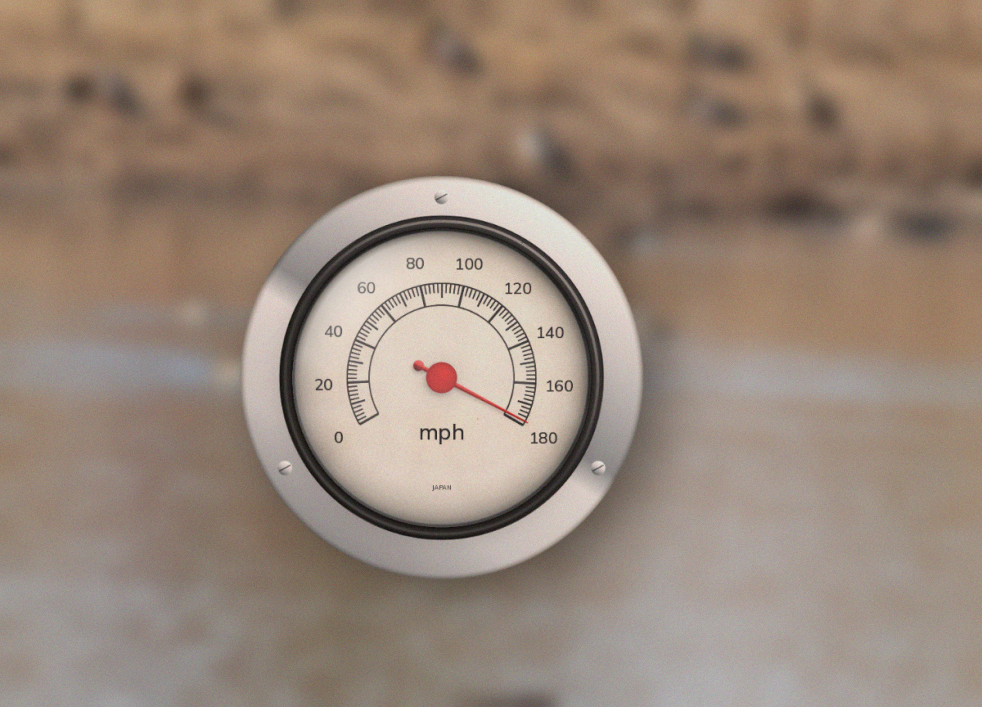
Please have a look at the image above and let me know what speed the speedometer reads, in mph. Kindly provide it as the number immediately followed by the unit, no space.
178mph
